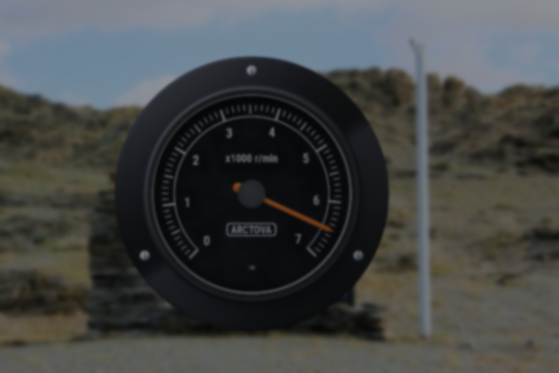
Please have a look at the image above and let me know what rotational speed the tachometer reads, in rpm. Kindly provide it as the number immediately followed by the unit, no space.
6500rpm
